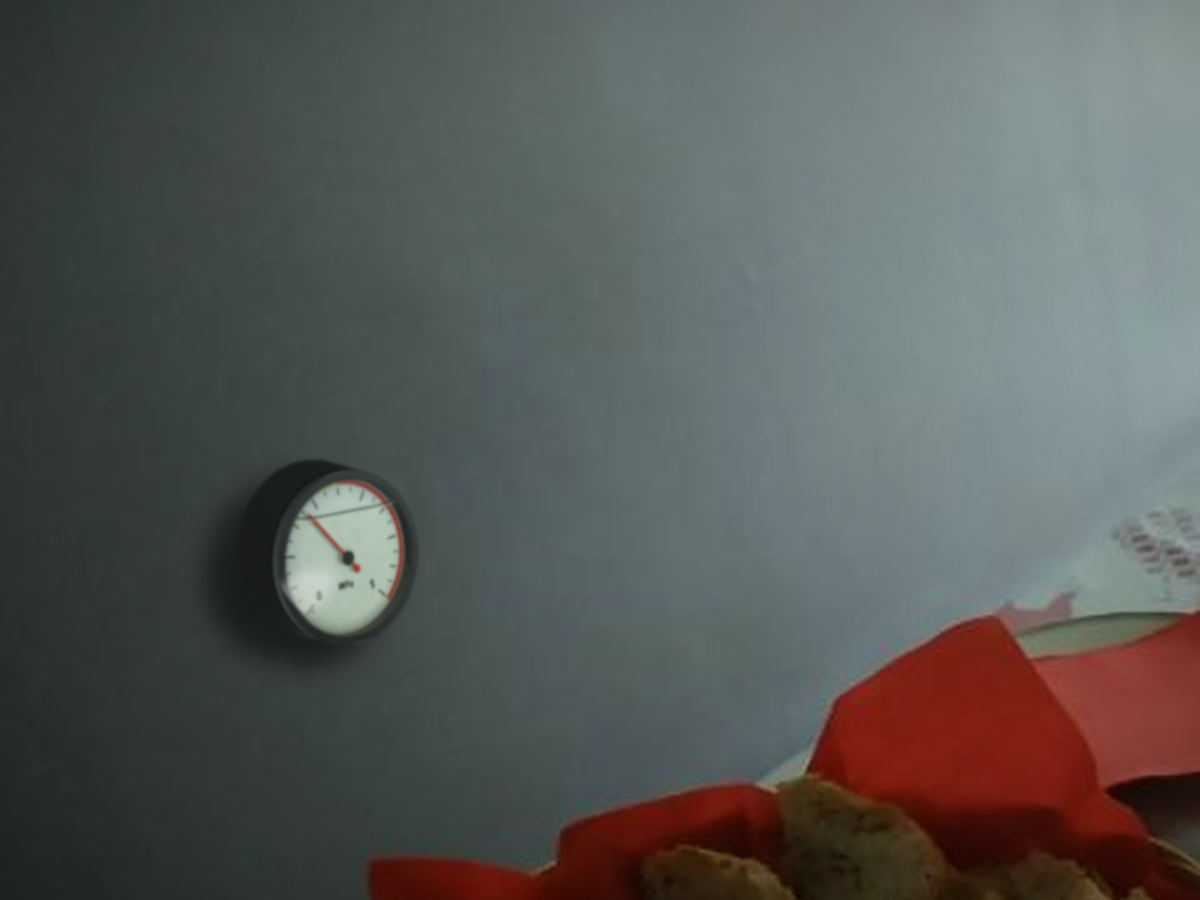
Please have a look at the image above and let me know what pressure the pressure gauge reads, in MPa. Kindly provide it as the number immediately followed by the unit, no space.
0.35MPa
